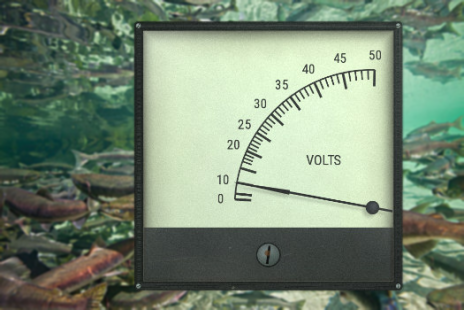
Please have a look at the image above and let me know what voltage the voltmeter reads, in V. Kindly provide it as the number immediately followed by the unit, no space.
10V
